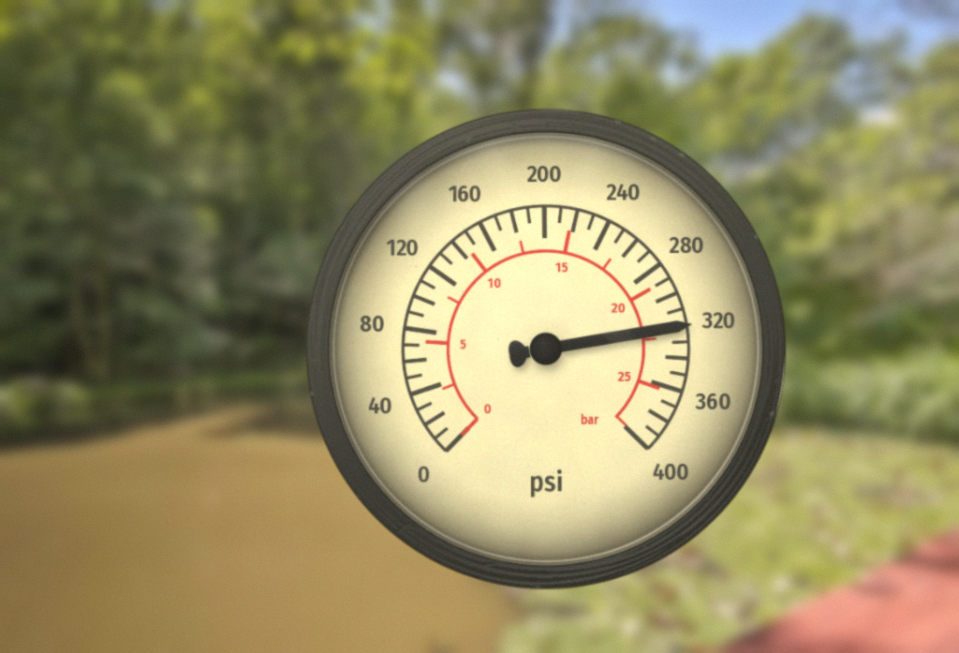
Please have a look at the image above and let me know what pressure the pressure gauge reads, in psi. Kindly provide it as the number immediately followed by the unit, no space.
320psi
